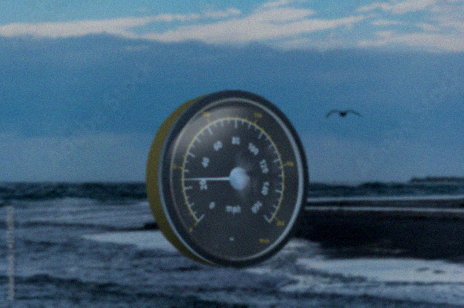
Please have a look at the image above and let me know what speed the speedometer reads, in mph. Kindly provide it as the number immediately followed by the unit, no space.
25mph
